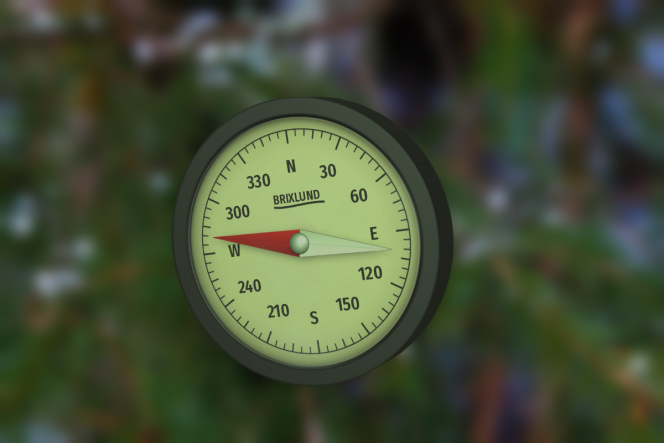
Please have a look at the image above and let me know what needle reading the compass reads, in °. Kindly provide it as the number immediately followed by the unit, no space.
280°
